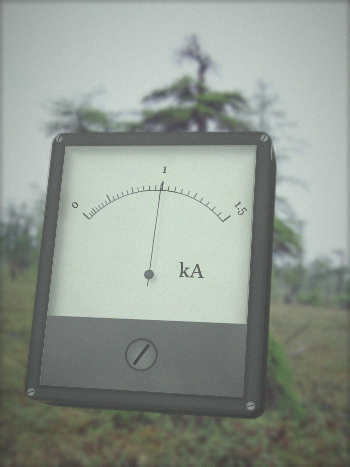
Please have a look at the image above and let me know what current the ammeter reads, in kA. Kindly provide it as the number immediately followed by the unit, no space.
1kA
